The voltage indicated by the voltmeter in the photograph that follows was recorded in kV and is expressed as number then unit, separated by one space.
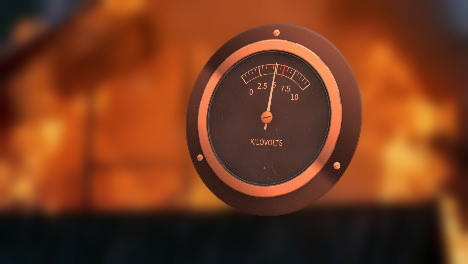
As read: 5 kV
